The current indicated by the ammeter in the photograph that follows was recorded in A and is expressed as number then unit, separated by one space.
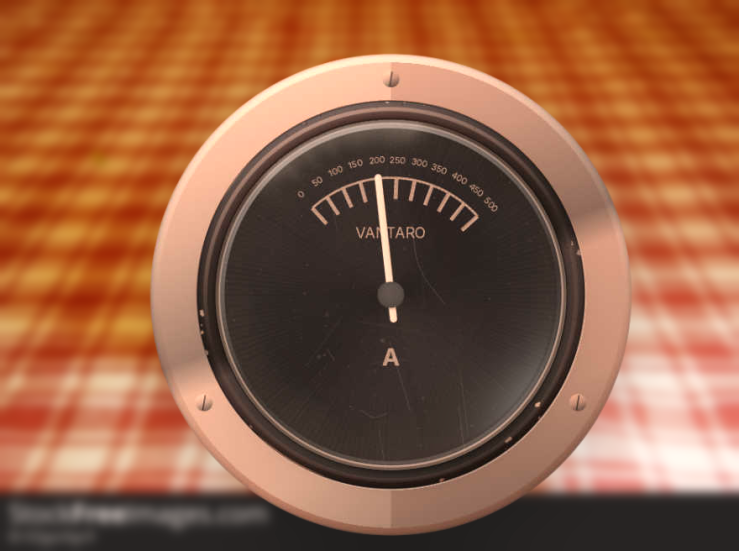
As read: 200 A
